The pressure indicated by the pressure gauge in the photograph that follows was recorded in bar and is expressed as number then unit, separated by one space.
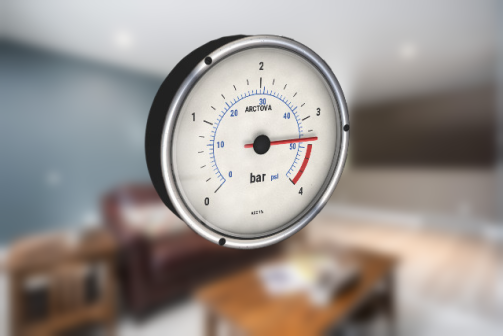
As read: 3.3 bar
